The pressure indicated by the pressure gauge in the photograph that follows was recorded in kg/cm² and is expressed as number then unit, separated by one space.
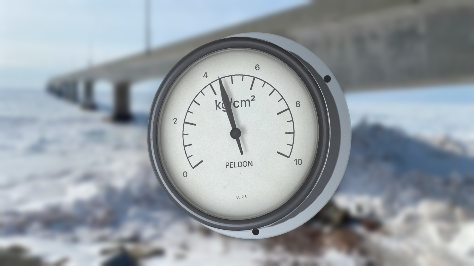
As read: 4.5 kg/cm²
